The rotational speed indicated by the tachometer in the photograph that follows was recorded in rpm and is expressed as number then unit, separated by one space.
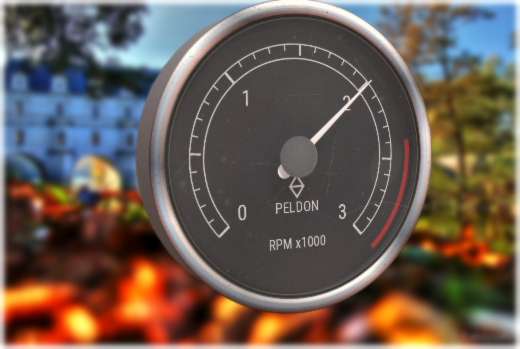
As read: 2000 rpm
